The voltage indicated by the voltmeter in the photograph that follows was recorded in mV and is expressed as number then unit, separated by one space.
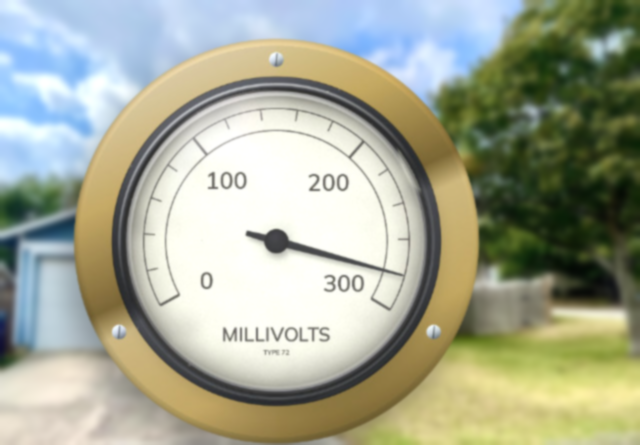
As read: 280 mV
